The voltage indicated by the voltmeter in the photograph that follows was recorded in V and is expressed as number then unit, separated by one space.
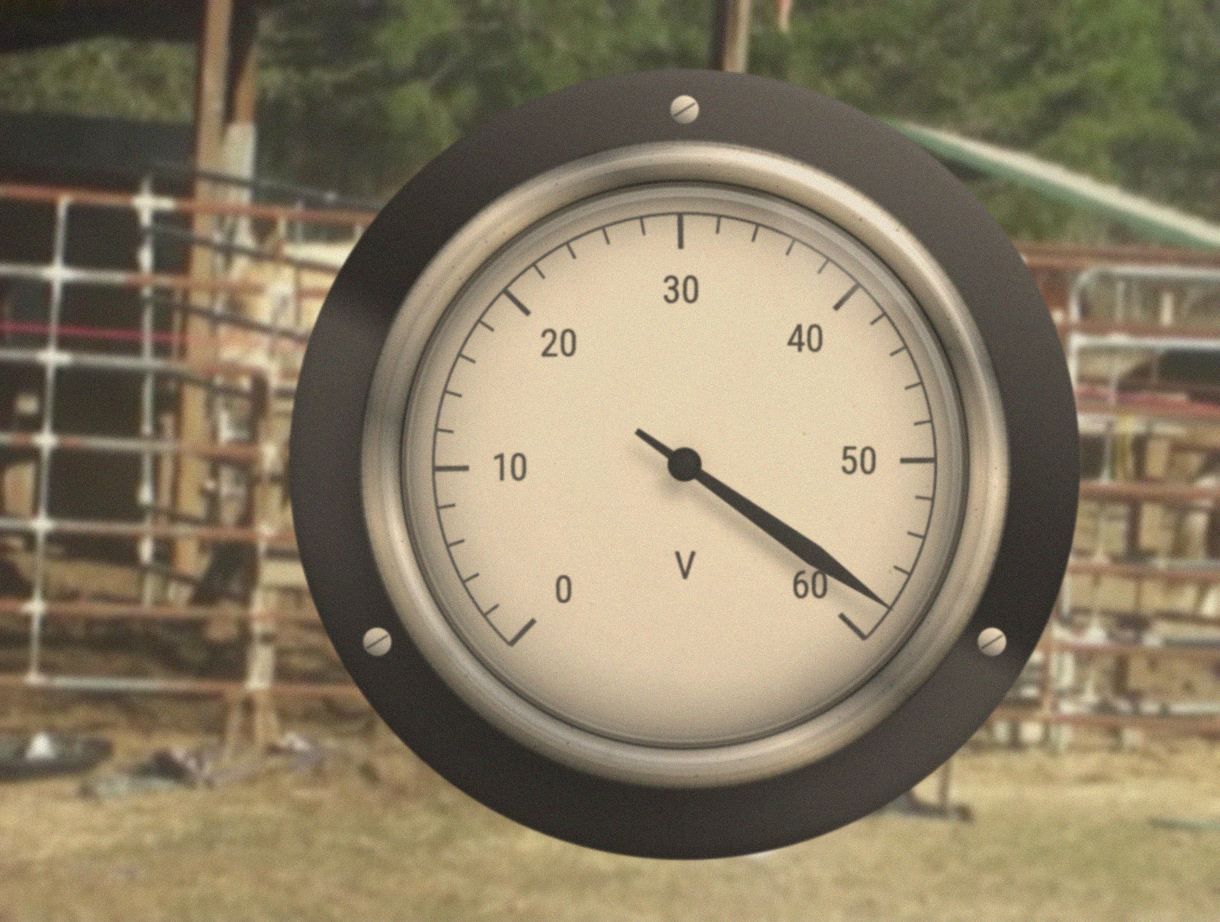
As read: 58 V
